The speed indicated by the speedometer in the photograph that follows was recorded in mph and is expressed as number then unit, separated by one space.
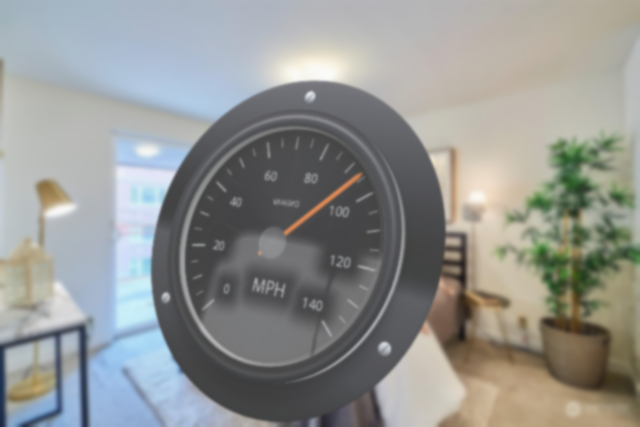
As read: 95 mph
